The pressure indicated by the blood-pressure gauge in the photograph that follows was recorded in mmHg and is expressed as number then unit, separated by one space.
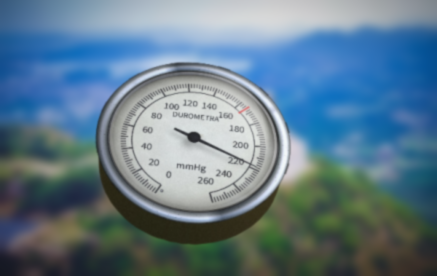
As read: 220 mmHg
